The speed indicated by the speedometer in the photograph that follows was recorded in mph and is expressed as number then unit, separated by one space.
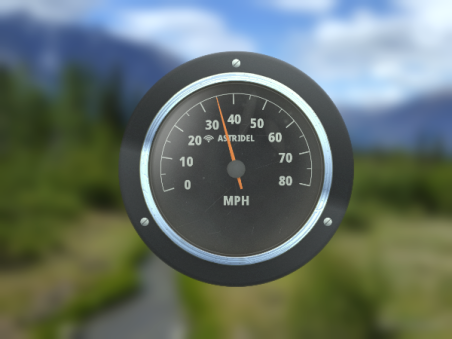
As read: 35 mph
